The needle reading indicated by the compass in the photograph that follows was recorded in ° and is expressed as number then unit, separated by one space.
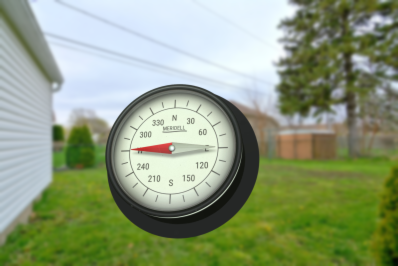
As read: 270 °
